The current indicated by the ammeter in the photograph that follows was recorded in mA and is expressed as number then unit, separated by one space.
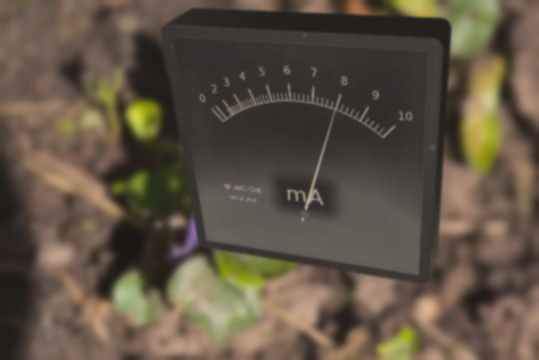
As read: 8 mA
